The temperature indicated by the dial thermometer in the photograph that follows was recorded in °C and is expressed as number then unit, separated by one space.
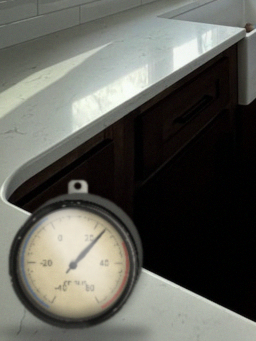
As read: 24 °C
